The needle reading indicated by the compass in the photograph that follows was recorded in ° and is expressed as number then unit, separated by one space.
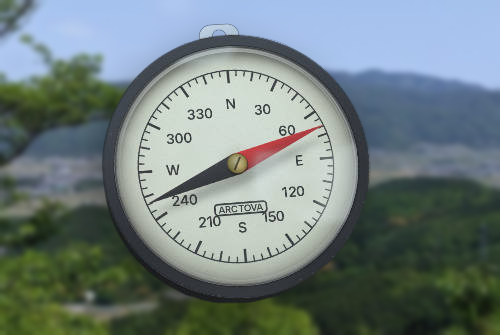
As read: 70 °
